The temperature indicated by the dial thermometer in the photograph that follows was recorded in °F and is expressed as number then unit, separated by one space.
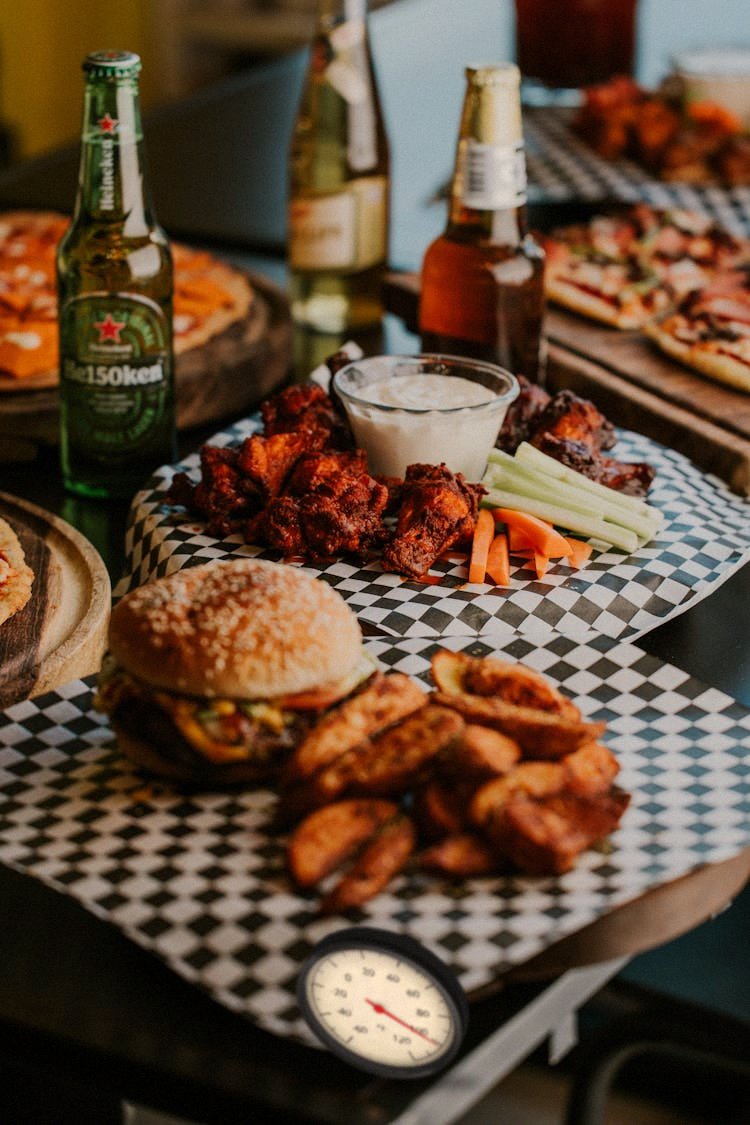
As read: 100 °F
